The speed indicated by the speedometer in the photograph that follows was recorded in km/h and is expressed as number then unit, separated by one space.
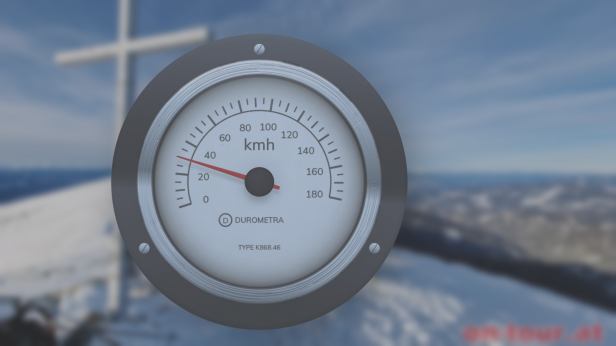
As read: 30 km/h
